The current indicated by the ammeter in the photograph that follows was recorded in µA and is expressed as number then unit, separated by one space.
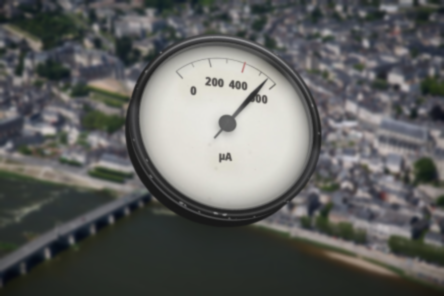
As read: 550 µA
